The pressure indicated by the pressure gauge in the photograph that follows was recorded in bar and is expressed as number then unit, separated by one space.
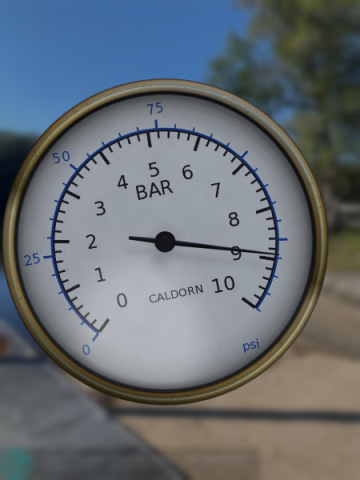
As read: 8.9 bar
